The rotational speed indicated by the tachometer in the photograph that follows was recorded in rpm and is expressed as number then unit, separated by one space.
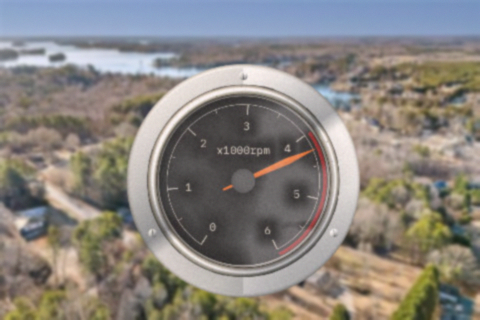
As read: 4250 rpm
